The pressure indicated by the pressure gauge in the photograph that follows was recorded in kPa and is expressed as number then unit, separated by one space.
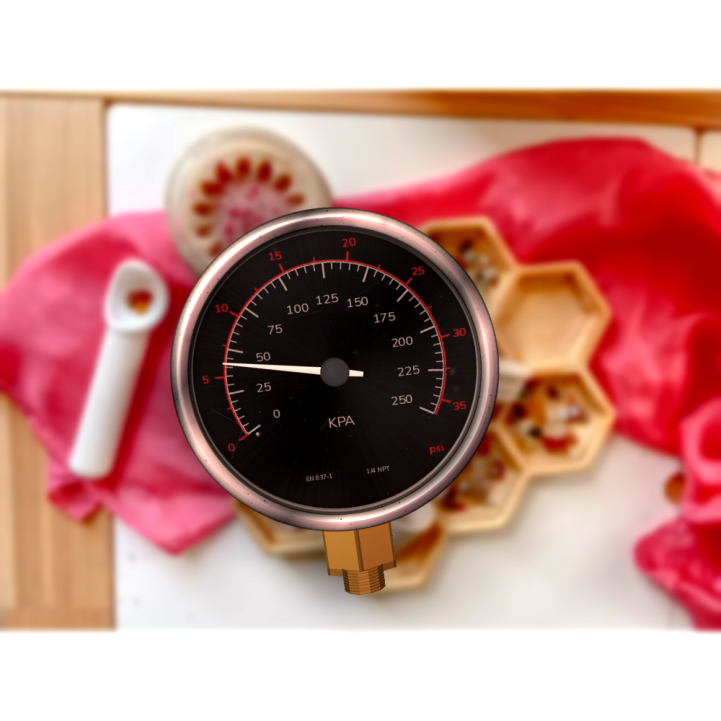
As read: 42.5 kPa
